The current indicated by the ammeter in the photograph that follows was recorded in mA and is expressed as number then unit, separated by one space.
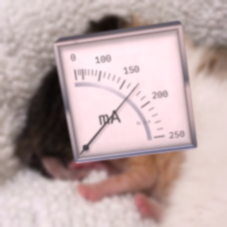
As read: 170 mA
